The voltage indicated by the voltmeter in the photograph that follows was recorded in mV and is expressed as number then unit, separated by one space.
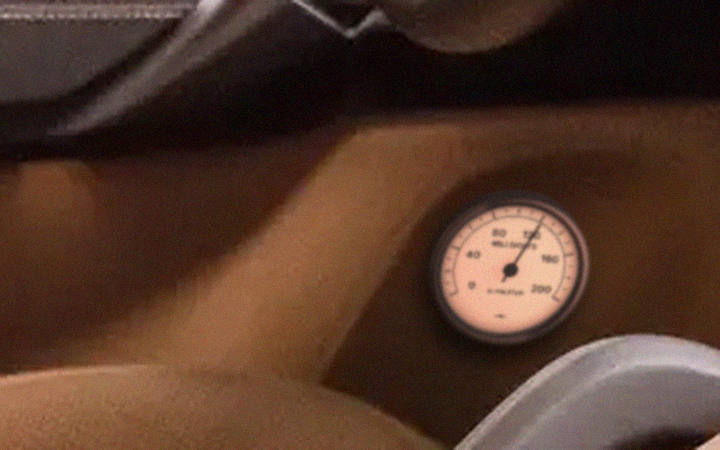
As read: 120 mV
